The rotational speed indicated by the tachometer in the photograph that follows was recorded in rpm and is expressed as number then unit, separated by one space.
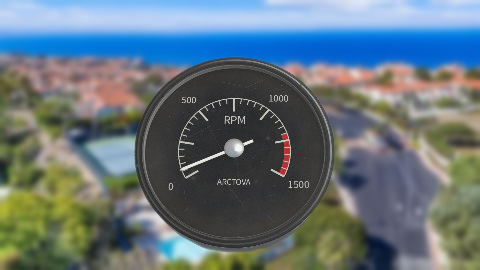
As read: 50 rpm
